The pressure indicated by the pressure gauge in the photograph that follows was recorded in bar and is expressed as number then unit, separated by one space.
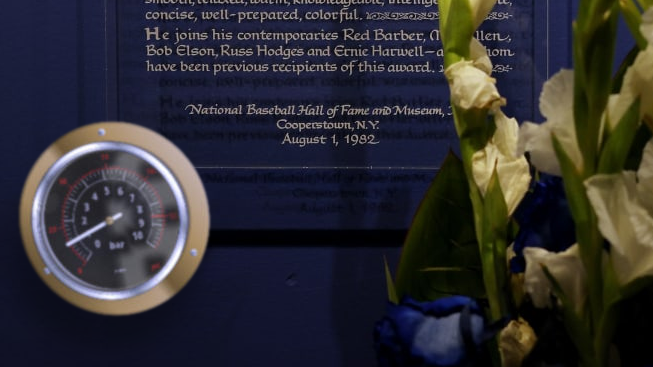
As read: 1 bar
